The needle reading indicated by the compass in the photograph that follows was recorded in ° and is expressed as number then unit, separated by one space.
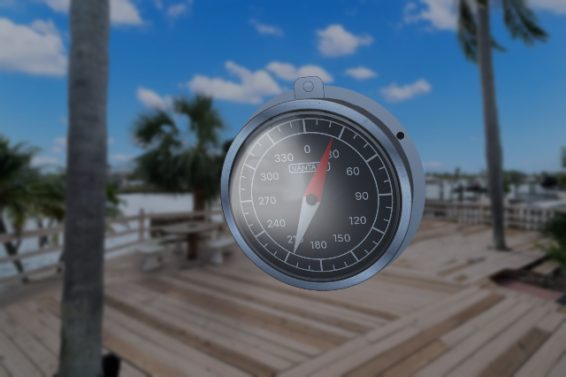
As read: 25 °
